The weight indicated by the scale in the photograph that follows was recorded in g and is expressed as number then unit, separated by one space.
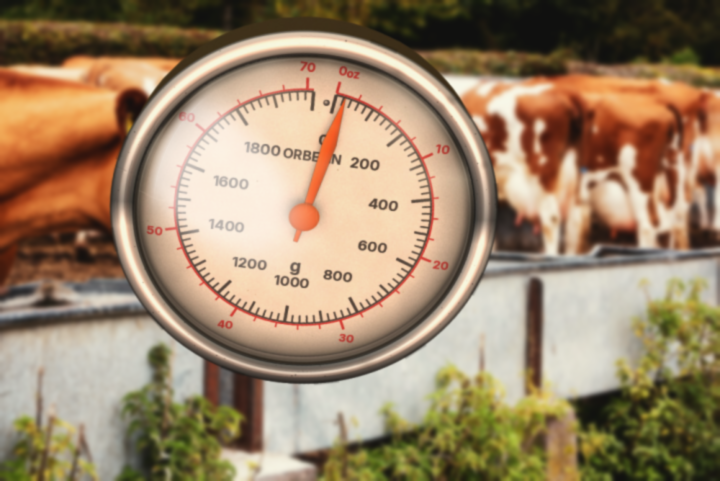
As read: 20 g
